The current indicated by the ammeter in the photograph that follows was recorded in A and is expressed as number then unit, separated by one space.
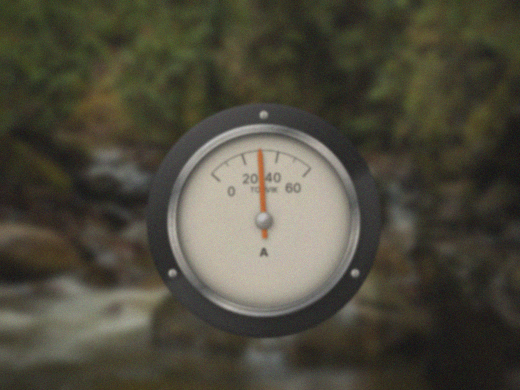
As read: 30 A
